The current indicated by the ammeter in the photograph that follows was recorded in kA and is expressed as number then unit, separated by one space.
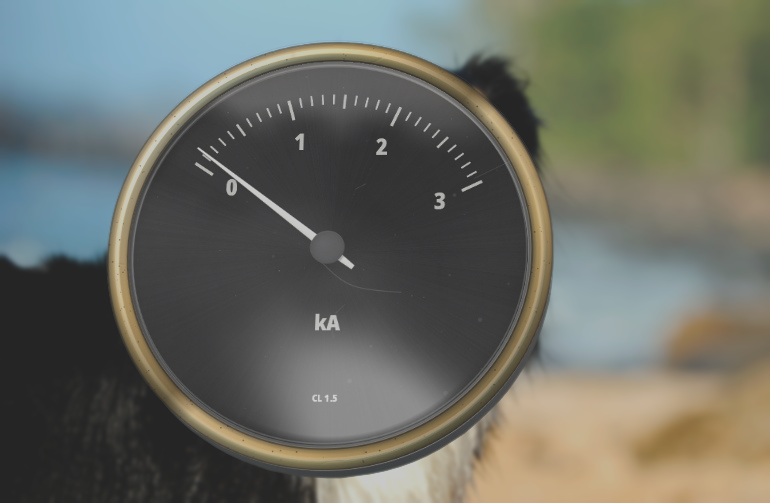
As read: 0.1 kA
